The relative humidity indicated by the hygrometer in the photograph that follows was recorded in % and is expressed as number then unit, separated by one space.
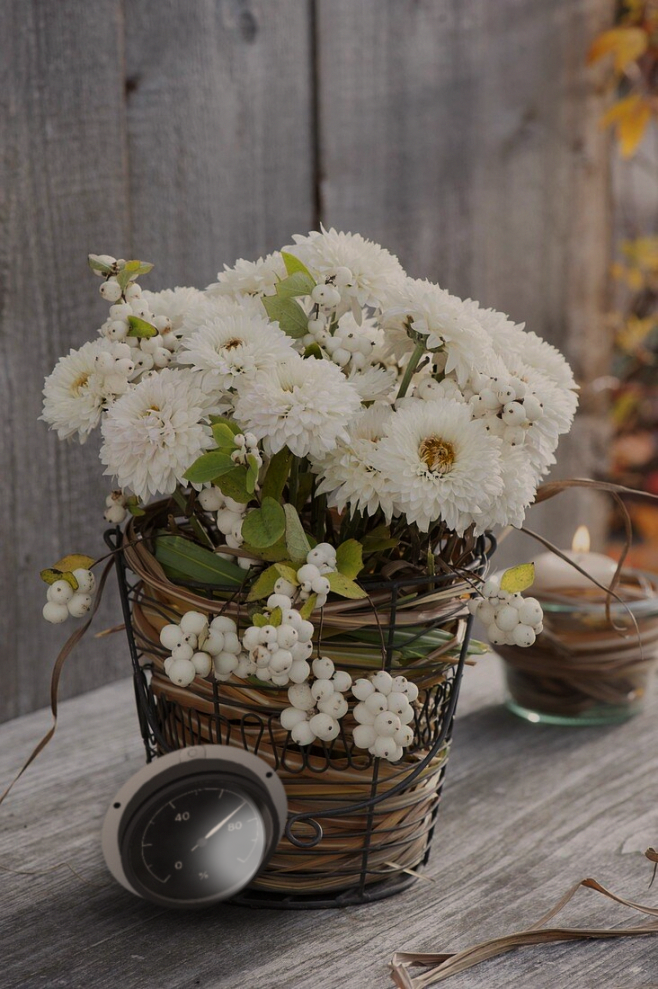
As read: 70 %
